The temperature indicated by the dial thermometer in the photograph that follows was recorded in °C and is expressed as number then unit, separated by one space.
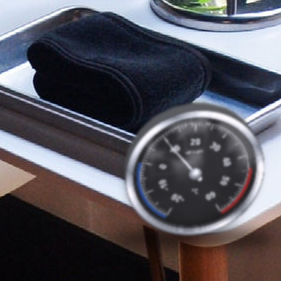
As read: 10 °C
